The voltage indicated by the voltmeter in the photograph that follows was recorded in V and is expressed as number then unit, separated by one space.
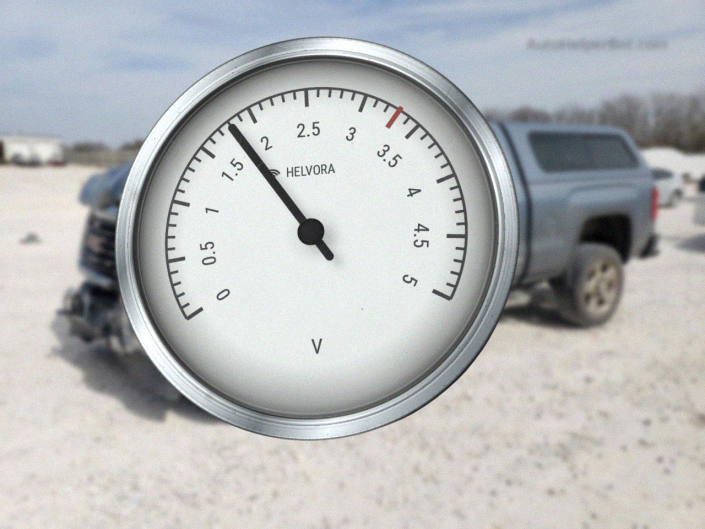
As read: 1.8 V
